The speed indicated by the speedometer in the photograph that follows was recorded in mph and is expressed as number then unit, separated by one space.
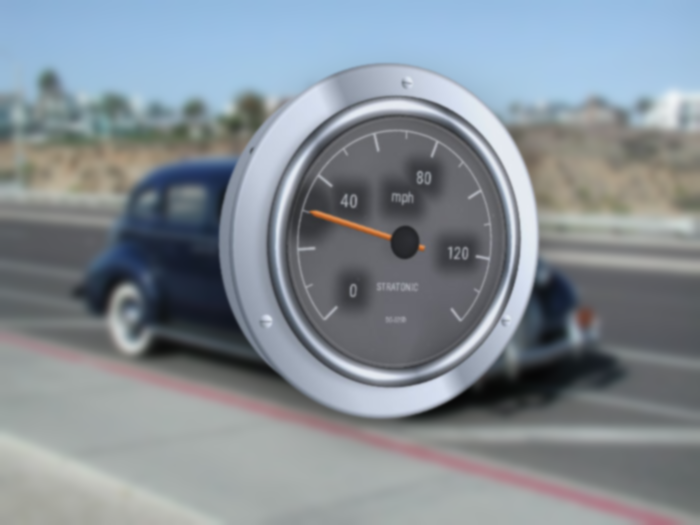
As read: 30 mph
